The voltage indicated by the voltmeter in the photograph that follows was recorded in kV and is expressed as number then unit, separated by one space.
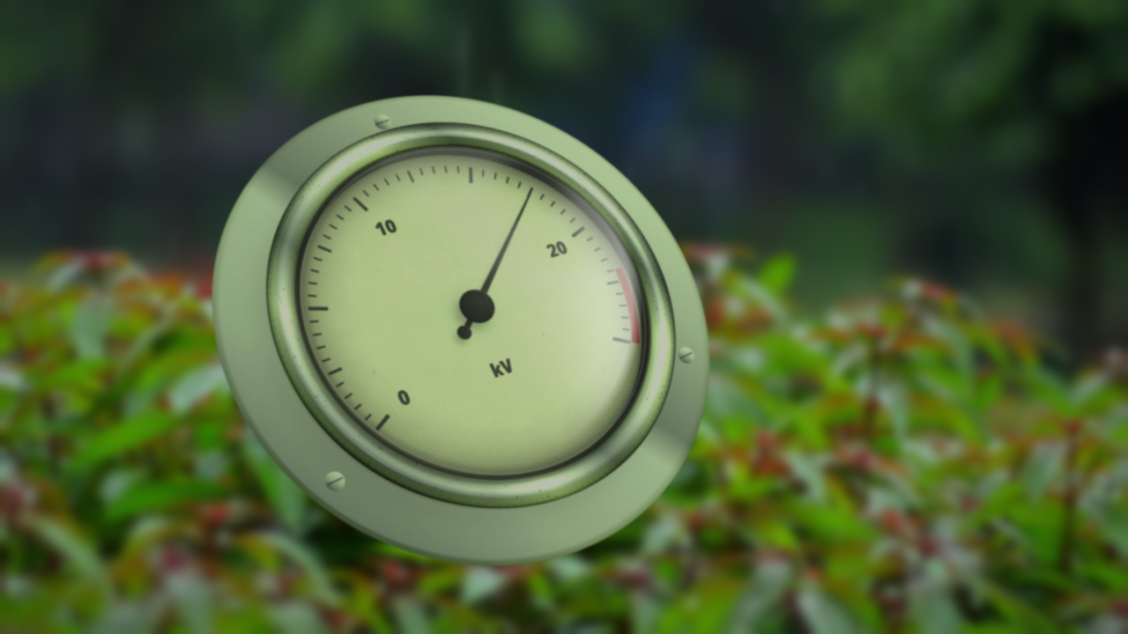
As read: 17.5 kV
